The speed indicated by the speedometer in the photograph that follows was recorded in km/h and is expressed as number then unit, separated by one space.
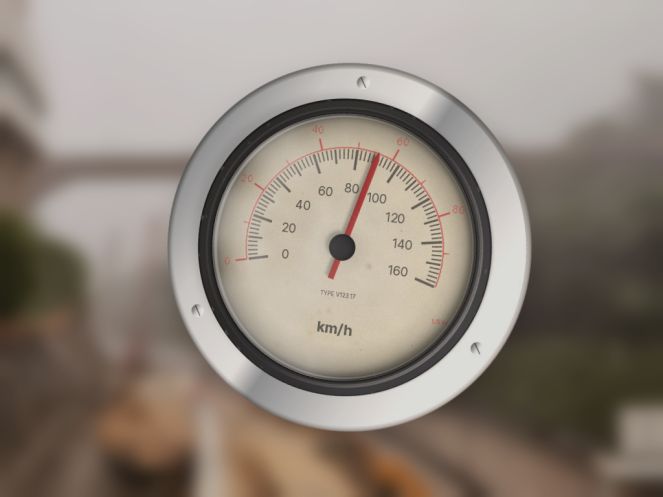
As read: 90 km/h
